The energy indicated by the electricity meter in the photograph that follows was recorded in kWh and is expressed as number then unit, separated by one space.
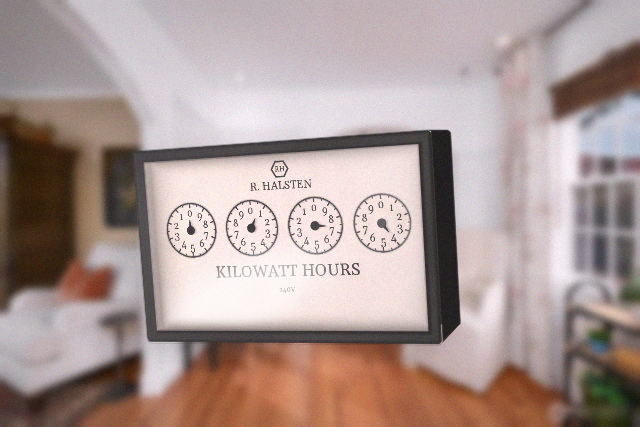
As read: 74 kWh
